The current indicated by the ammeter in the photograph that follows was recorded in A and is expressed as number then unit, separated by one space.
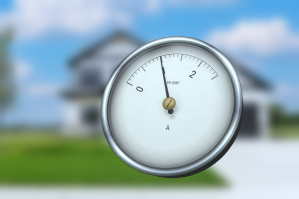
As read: 1 A
